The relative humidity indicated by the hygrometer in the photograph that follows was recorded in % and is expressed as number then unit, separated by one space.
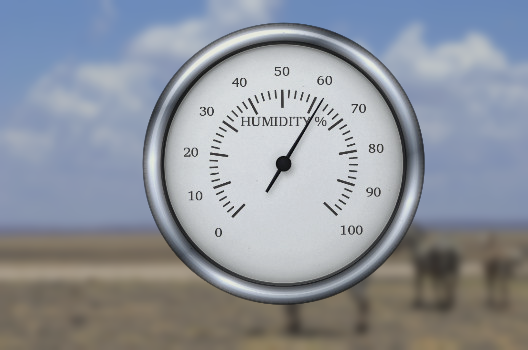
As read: 62 %
